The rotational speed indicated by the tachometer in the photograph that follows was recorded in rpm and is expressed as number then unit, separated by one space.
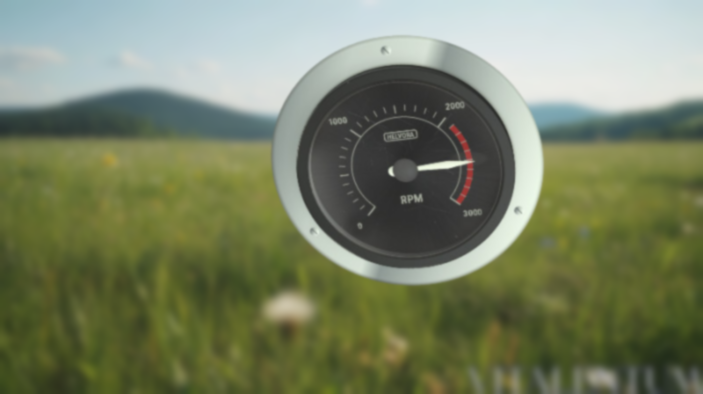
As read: 2500 rpm
